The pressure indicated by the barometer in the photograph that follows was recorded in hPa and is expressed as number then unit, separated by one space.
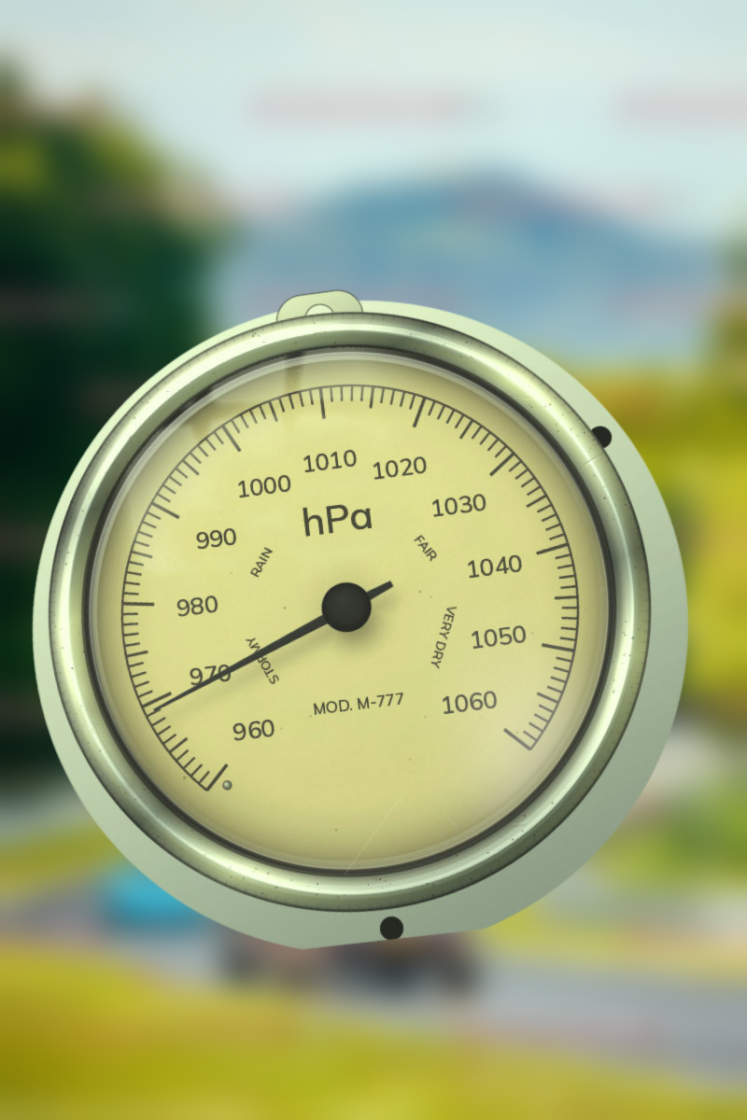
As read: 969 hPa
